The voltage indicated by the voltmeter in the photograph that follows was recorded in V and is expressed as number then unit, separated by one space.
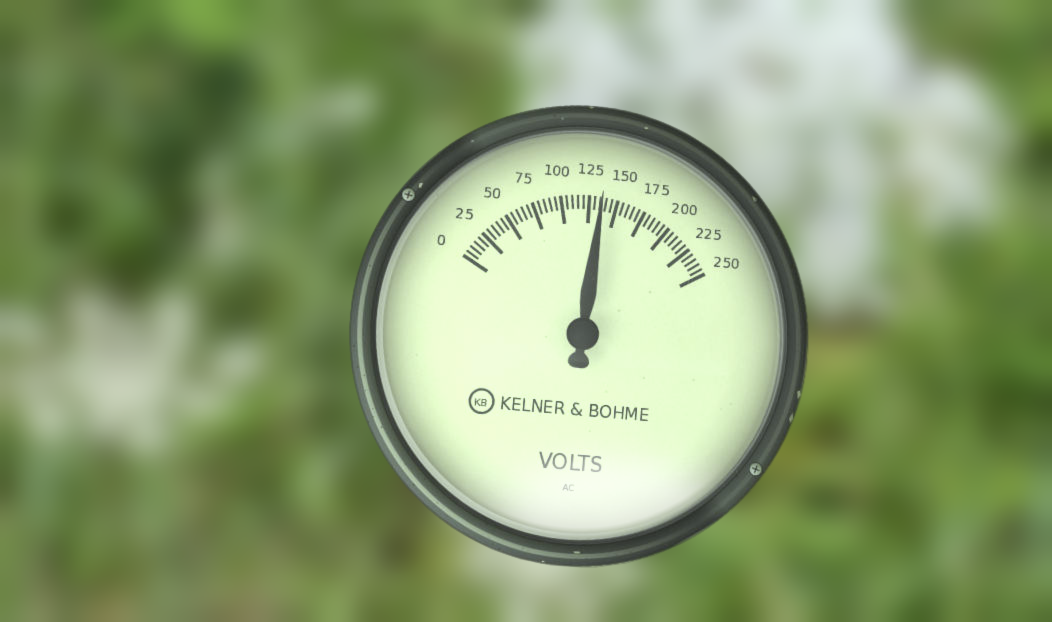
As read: 135 V
